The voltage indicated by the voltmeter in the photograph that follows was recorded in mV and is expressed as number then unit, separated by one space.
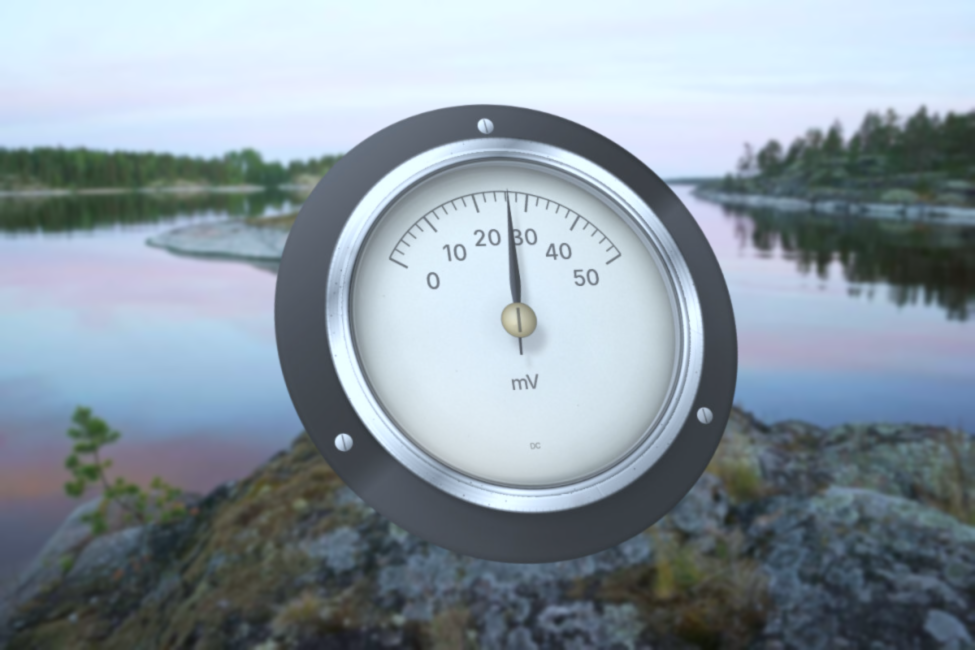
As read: 26 mV
